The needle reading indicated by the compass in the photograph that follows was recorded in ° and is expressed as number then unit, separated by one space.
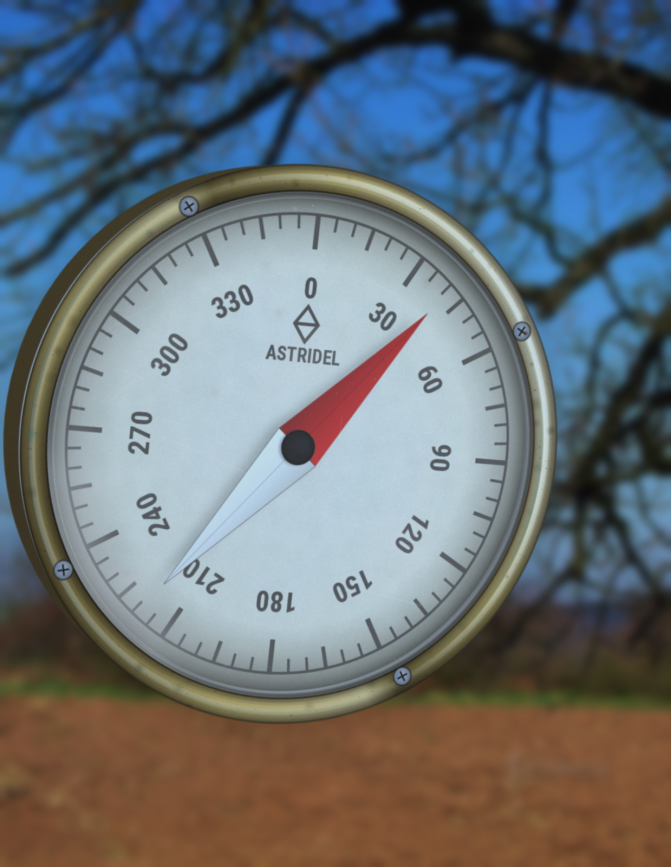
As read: 40 °
